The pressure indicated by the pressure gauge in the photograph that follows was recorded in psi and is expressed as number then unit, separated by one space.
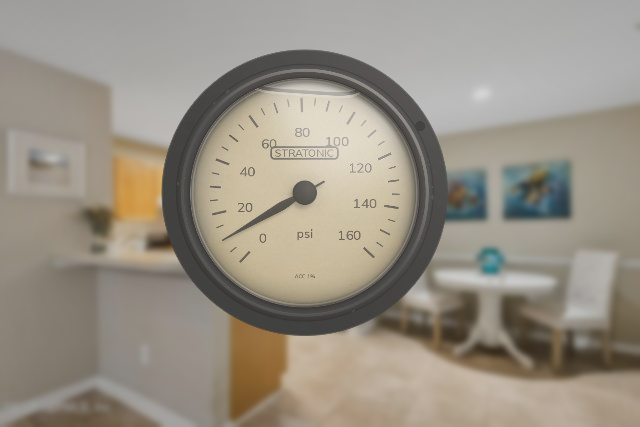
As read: 10 psi
